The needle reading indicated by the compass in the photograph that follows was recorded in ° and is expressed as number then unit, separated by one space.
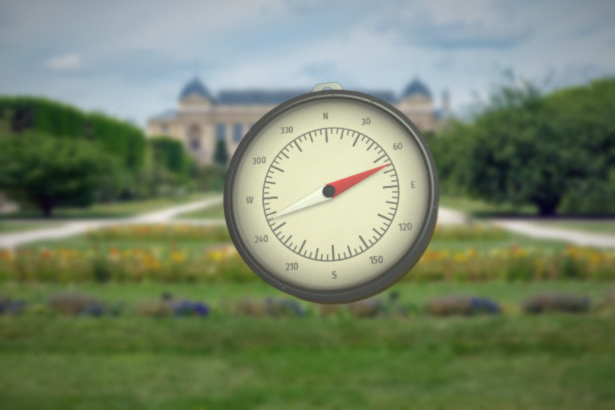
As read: 70 °
